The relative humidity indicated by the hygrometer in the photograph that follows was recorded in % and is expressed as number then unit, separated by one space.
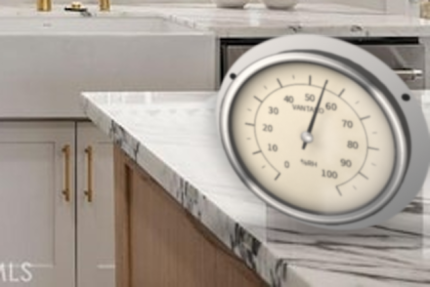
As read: 55 %
